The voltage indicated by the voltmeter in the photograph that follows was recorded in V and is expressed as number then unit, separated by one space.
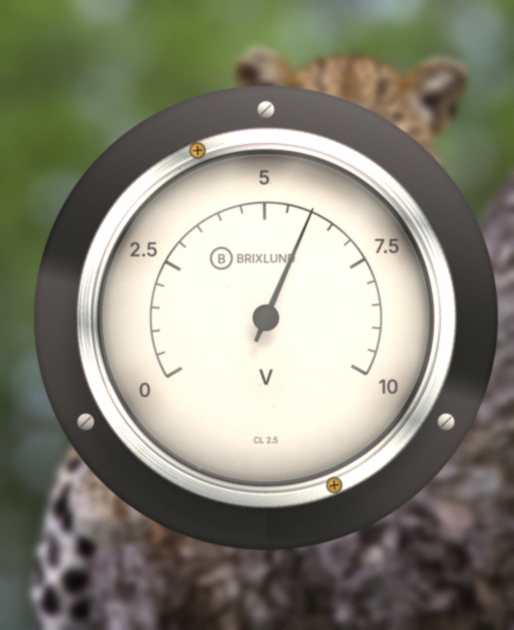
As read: 6 V
